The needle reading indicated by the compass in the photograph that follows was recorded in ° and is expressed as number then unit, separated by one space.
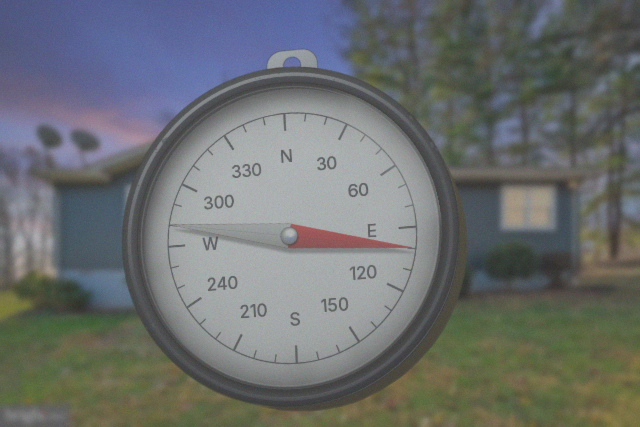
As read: 100 °
